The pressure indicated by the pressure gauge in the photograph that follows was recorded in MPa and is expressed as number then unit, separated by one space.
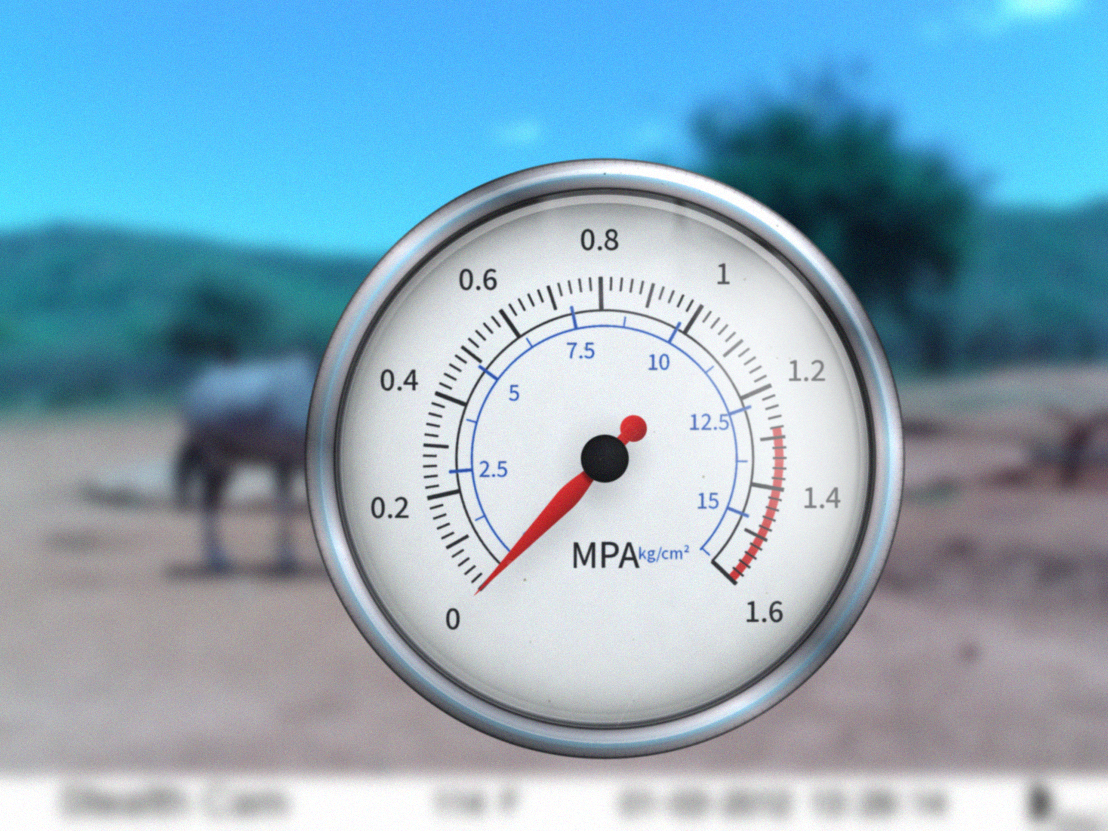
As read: 0 MPa
